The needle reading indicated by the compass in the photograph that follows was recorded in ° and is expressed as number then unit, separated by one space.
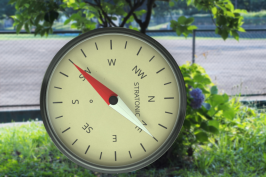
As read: 225 °
